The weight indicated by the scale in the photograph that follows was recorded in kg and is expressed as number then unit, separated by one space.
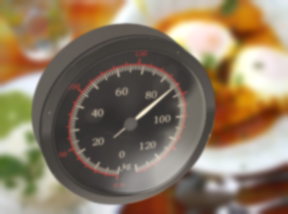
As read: 85 kg
